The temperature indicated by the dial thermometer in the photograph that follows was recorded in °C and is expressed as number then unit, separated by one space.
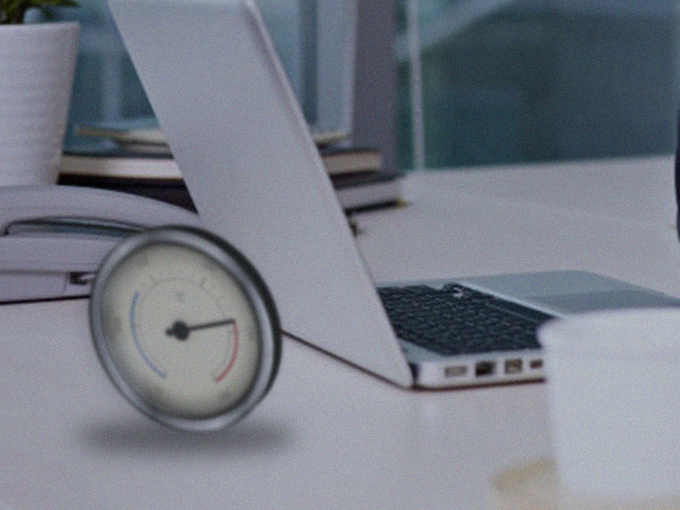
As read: 240 °C
